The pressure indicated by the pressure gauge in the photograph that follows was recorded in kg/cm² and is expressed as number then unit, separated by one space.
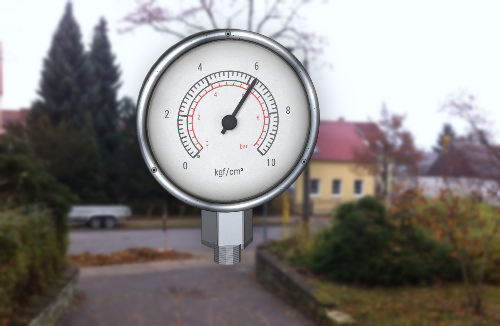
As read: 6.2 kg/cm²
